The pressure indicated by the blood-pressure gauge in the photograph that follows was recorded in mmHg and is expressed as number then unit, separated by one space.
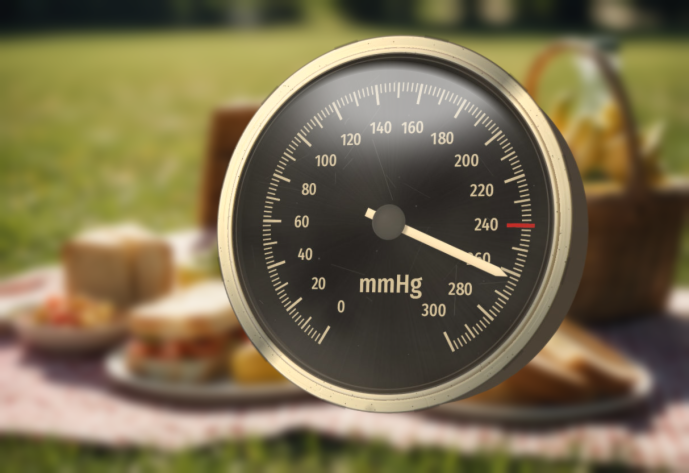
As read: 262 mmHg
